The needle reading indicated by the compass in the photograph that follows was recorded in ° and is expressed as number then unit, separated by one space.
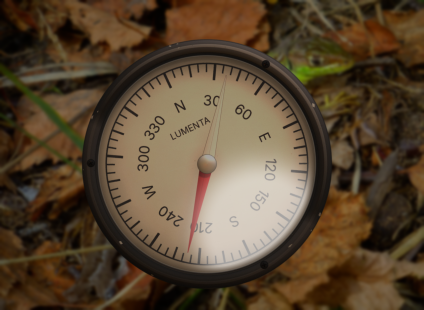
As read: 217.5 °
